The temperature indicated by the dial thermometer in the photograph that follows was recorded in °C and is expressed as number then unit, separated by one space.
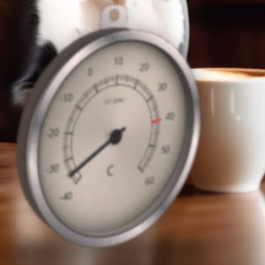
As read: -35 °C
